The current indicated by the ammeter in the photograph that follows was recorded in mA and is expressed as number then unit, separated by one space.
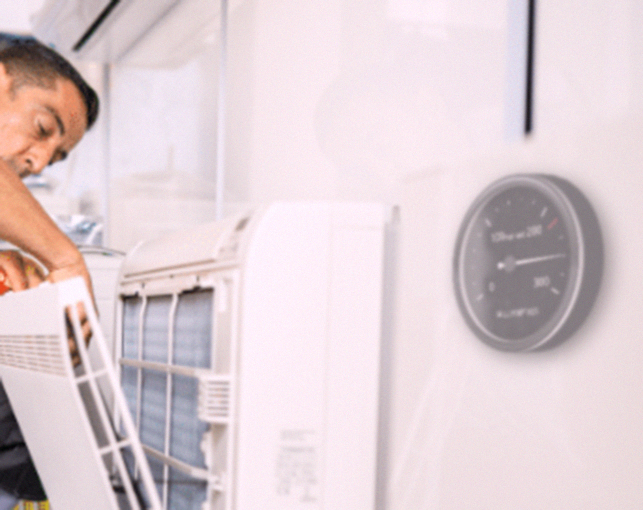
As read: 260 mA
